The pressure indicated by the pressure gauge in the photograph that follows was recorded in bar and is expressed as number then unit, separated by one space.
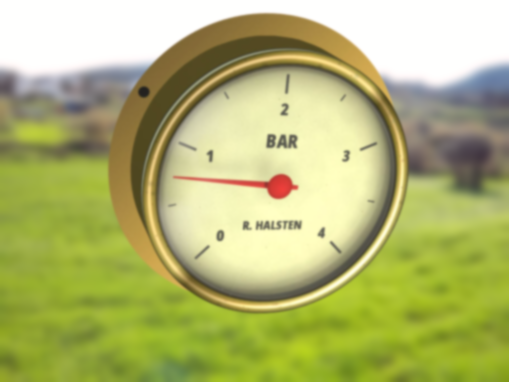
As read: 0.75 bar
